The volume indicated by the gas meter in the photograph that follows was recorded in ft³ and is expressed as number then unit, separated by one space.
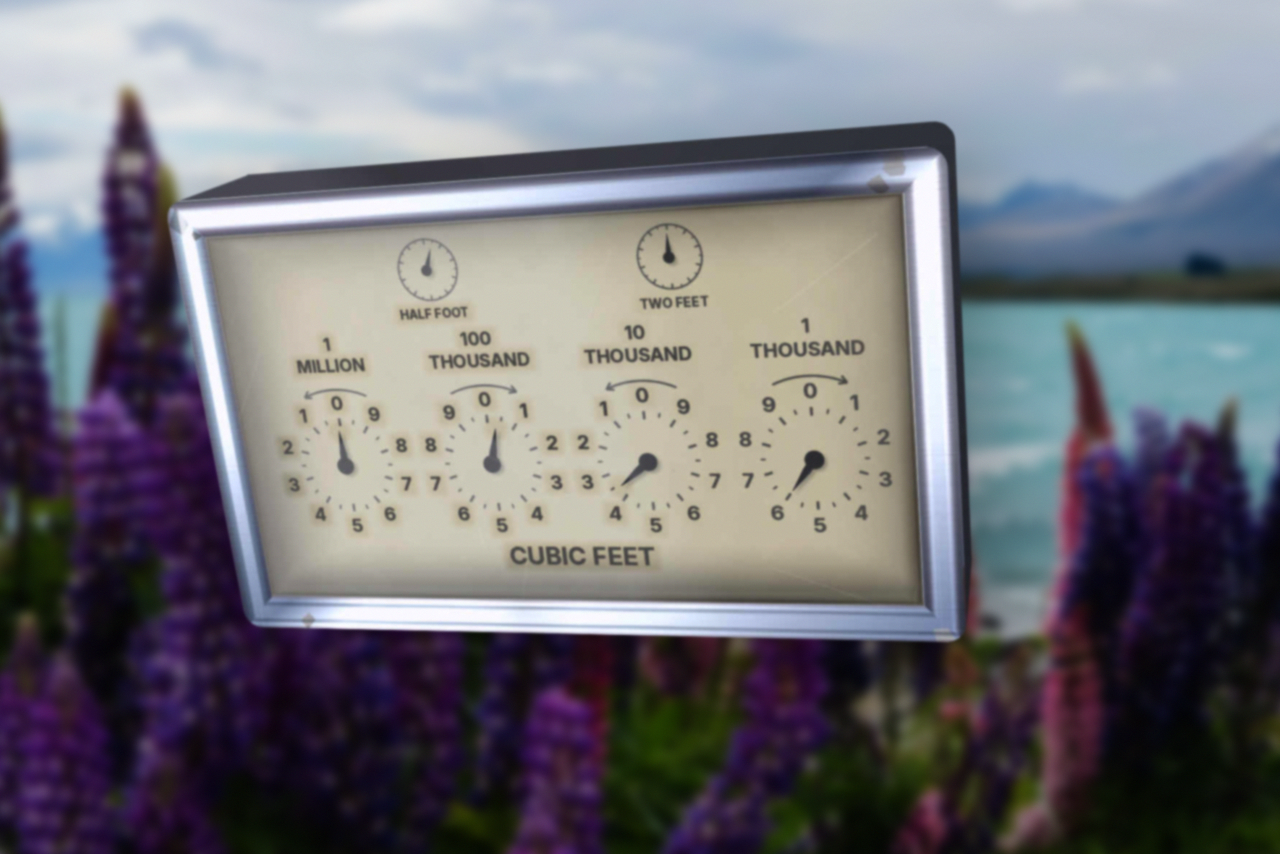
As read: 3600 ft³
